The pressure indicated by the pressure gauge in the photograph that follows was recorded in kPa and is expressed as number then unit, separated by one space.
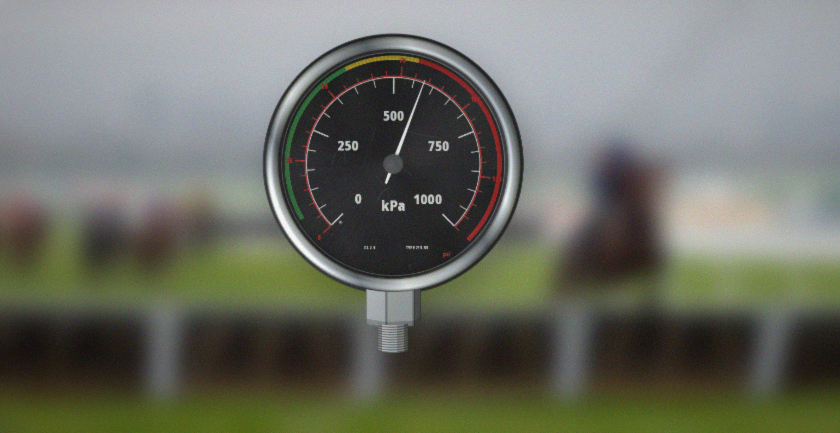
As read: 575 kPa
